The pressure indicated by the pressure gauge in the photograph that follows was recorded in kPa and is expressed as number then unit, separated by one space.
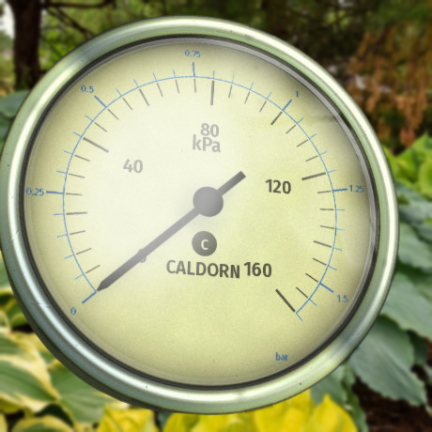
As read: 0 kPa
